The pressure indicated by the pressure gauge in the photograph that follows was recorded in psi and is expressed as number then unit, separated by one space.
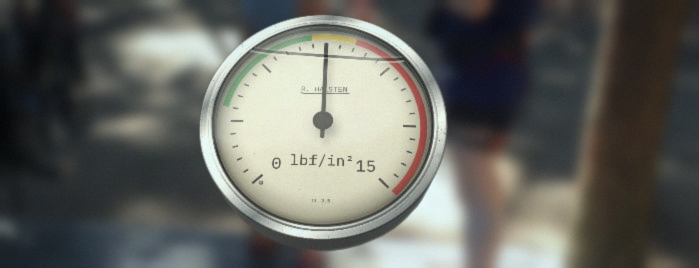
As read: 7.5 psi
